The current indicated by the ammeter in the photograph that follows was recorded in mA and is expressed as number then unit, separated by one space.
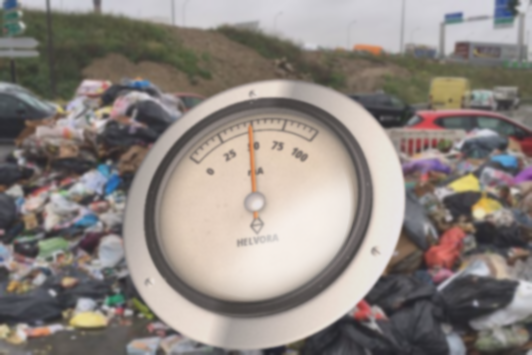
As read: 50 mA
